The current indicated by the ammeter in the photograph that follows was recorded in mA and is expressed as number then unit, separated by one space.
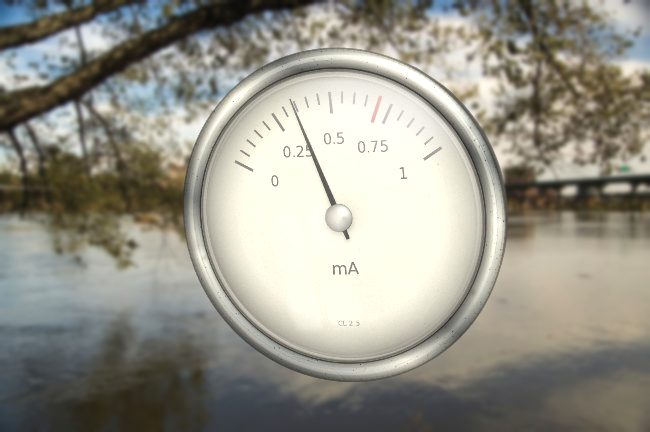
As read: 0.35 mA
